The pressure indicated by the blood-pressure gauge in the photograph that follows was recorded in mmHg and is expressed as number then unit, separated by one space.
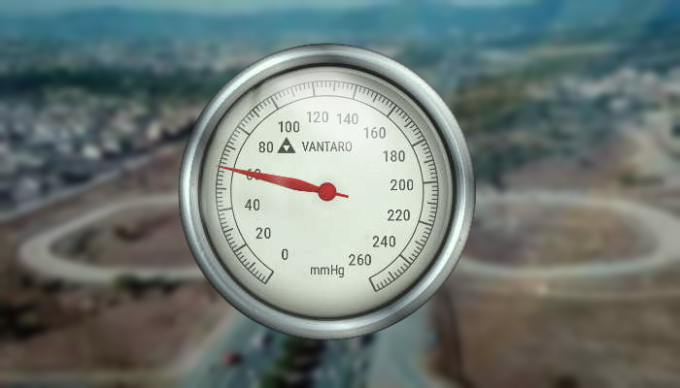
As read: 60 mmHg
